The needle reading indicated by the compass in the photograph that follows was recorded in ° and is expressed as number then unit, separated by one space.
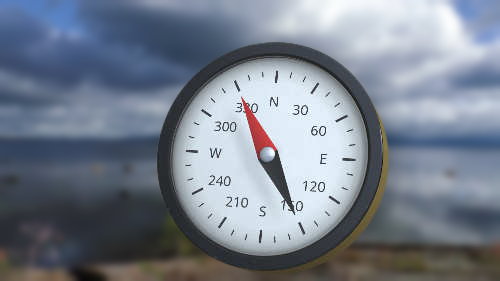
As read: 330 °
